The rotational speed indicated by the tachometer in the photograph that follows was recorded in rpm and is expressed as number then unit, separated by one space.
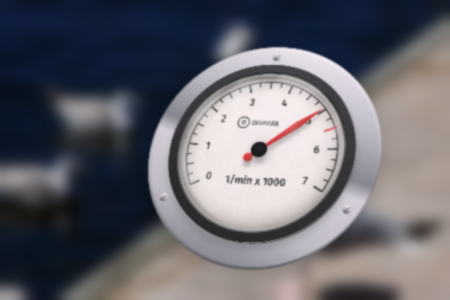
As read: 5000 rpm
